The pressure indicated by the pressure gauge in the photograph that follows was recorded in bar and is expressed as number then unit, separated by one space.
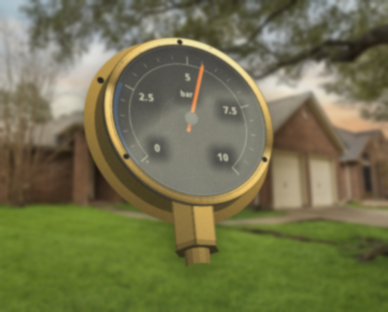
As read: 5.5 bar
